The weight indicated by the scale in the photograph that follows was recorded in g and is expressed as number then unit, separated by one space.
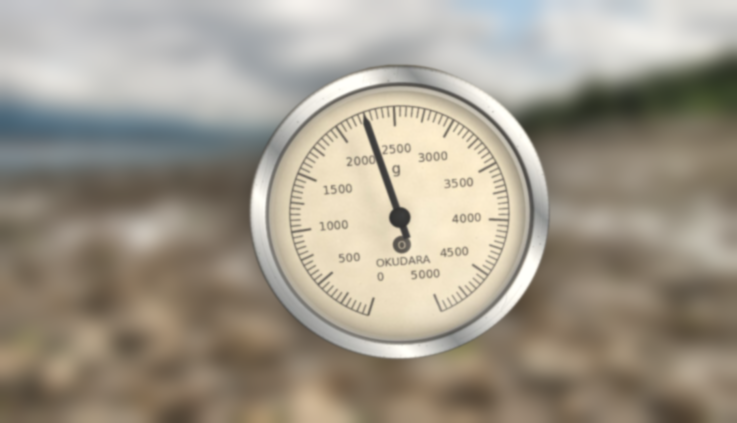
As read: 2250 g
